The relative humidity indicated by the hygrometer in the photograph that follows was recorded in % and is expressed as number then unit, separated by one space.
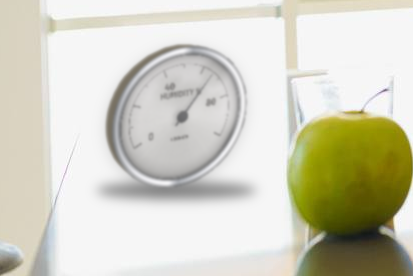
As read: 65 %
